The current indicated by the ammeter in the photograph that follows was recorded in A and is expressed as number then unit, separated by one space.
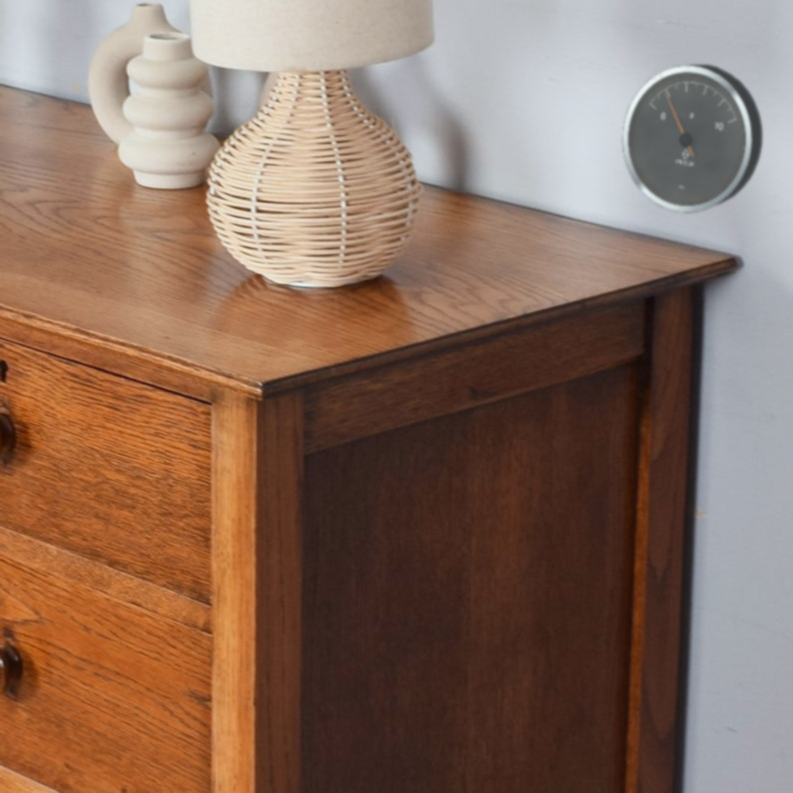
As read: 2 A
